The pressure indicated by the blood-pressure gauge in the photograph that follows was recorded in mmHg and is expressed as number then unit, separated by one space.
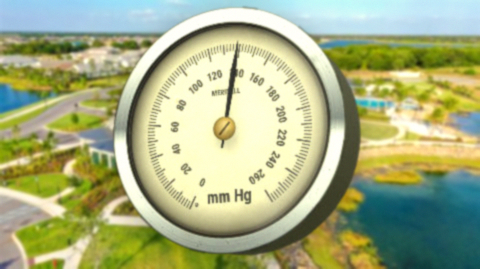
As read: 140 mmHg
